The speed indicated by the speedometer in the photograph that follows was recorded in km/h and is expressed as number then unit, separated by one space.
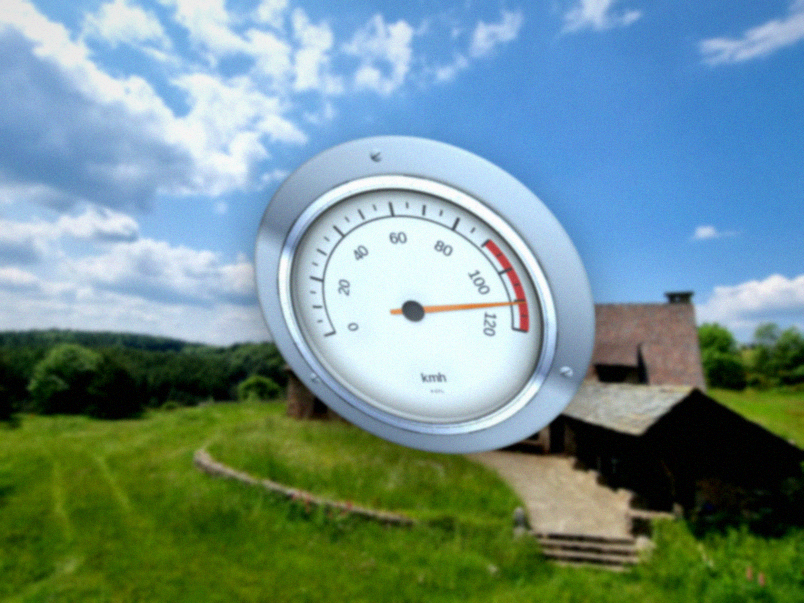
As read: 110 km/h
